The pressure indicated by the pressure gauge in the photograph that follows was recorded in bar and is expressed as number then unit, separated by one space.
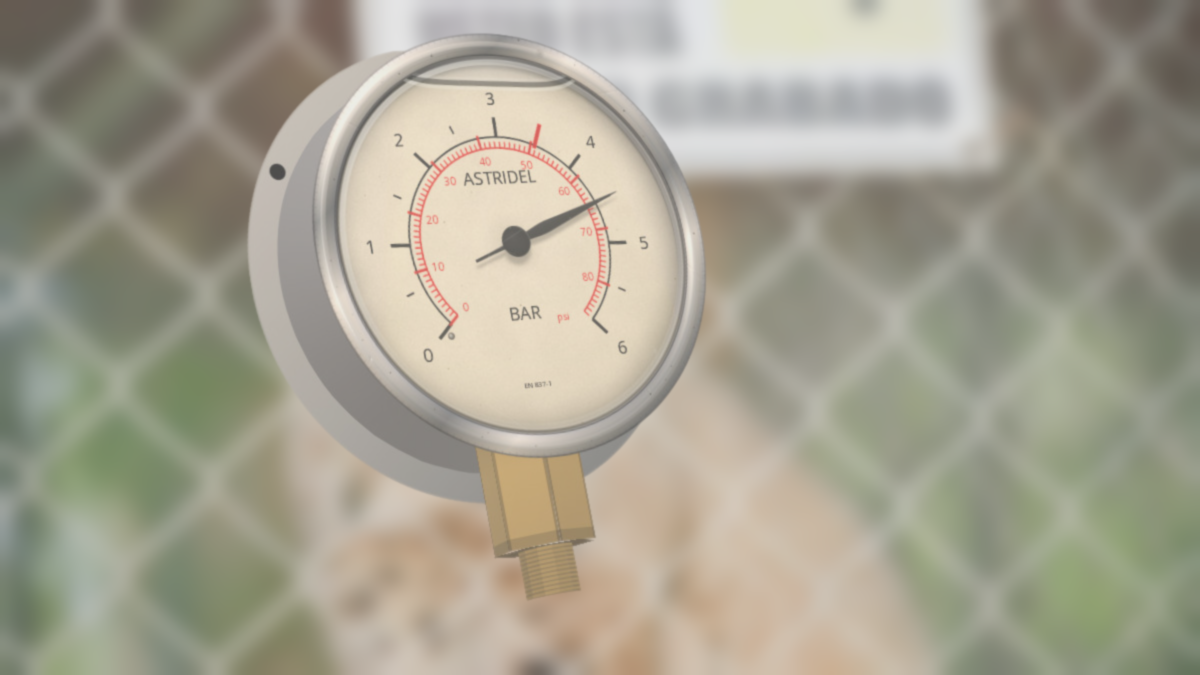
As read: 4.5 bar
